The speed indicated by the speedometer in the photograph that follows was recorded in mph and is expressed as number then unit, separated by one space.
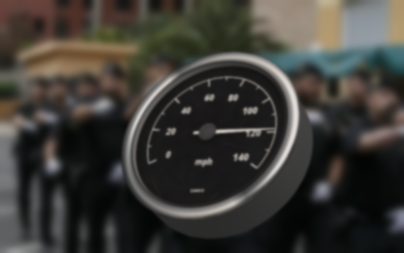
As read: 120 mph
